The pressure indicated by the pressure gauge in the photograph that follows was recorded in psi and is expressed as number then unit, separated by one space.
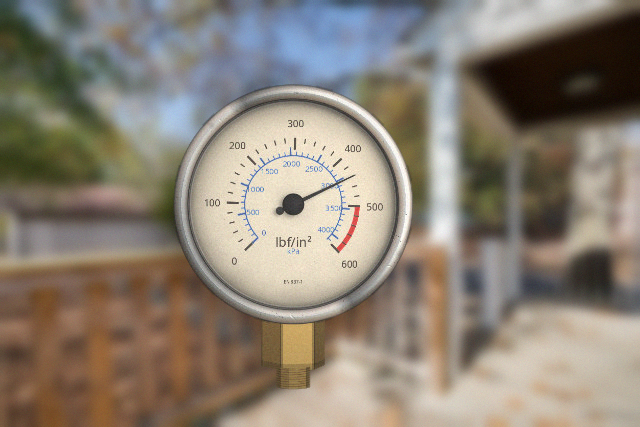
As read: 440 psi
